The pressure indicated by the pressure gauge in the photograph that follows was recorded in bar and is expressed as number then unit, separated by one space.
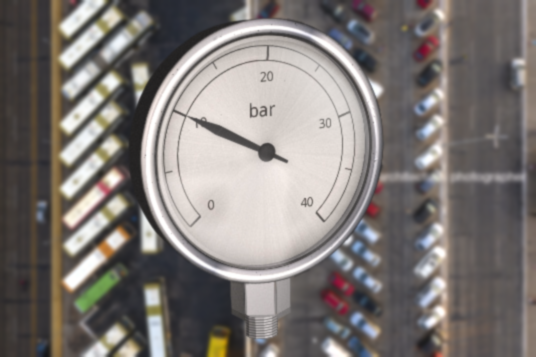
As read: 10 bar
